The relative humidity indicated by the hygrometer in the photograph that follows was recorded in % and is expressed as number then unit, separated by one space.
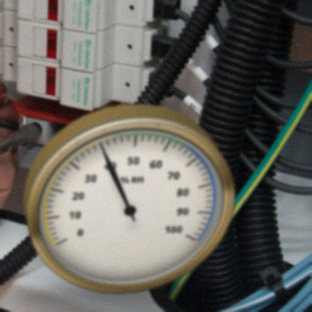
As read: 40 %
